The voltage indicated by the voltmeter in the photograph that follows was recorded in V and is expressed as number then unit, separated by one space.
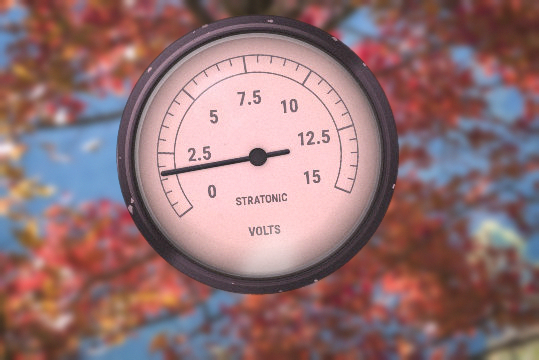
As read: 1.75 V
